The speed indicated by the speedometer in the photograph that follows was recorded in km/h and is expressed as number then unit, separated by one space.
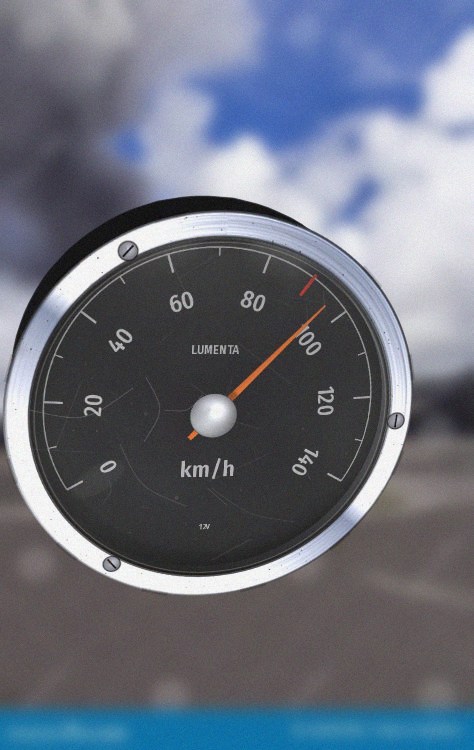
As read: 95 km/h
